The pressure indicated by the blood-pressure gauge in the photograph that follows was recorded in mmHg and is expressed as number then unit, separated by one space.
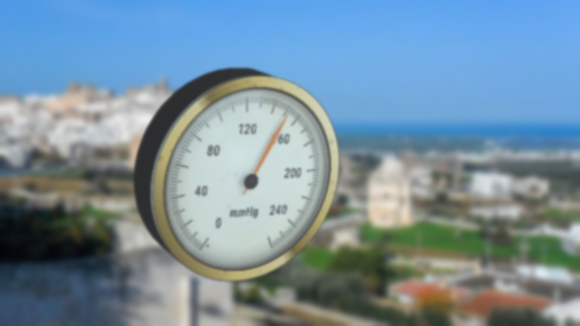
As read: 150 mmHg
